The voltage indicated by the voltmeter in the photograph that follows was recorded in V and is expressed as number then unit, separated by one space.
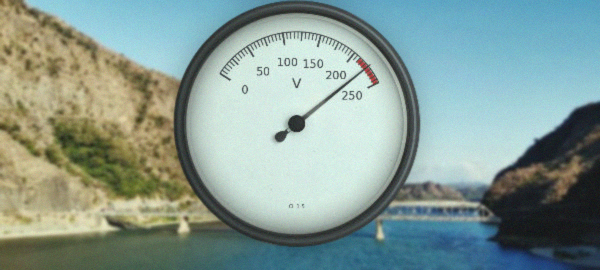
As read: 225 V
